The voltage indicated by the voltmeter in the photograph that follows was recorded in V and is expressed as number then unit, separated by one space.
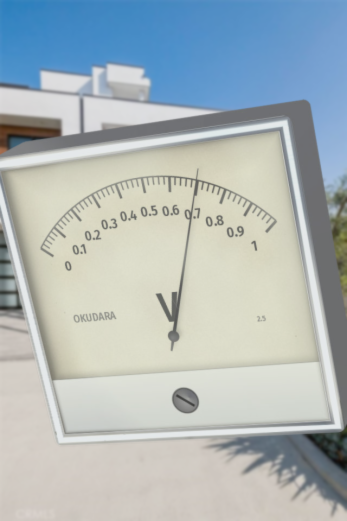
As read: 0.7 V
